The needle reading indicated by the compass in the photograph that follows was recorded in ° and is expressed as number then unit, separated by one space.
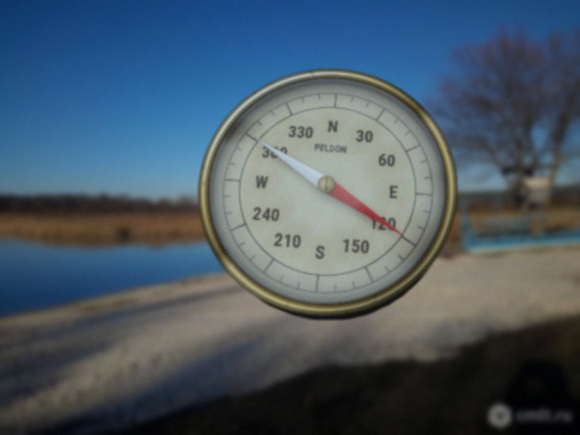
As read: 120 °
